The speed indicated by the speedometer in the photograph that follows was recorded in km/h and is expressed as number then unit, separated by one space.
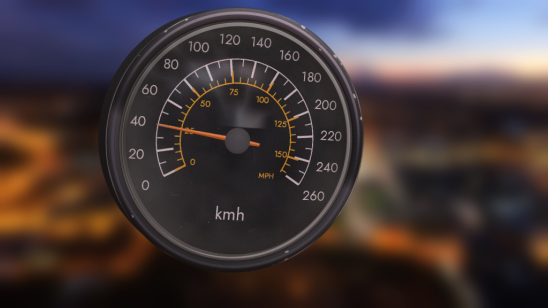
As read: 40 km/h
